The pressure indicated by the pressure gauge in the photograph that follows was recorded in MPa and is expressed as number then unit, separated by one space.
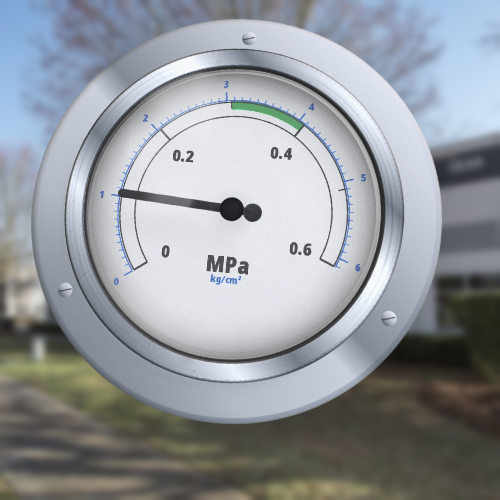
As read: 0.1 MPa
